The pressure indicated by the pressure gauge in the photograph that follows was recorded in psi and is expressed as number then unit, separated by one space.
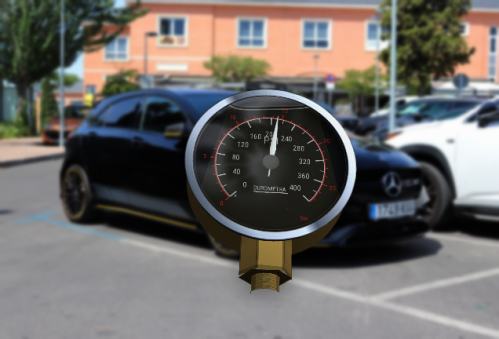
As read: 210 psi
